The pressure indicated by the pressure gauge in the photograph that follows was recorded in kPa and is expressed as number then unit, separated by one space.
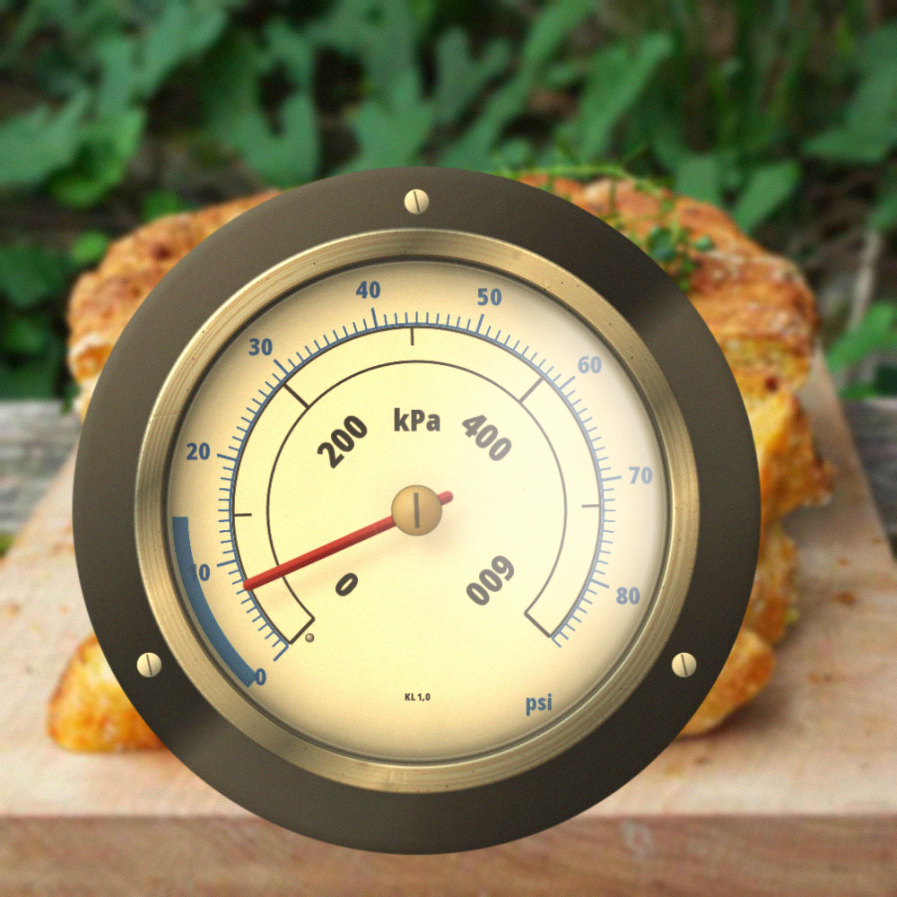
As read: 50 kPa
